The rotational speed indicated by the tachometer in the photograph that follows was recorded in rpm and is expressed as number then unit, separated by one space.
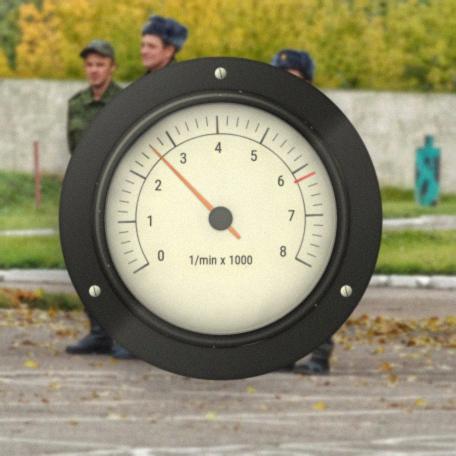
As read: 2600 rpm
